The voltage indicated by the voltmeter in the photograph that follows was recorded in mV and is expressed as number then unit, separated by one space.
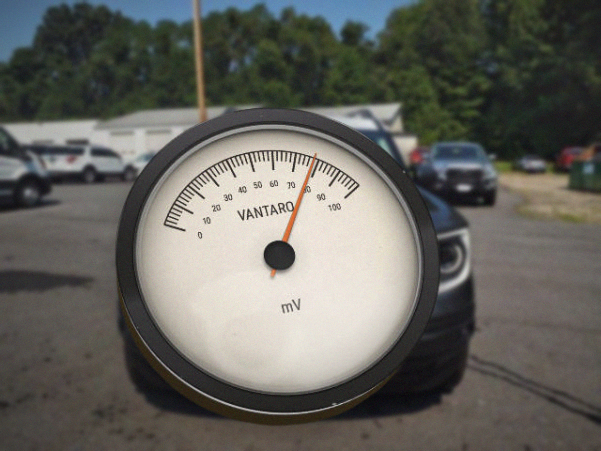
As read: 78 mV
